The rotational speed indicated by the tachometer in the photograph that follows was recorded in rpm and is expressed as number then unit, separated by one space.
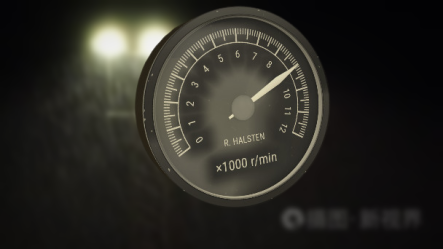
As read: 9000 rpm
